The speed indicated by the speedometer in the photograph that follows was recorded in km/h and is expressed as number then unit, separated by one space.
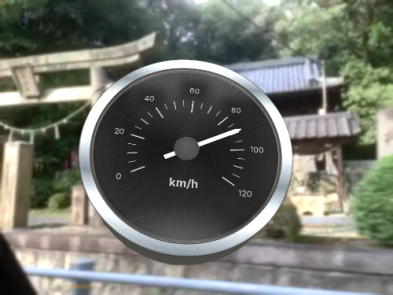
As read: 90 km/h
